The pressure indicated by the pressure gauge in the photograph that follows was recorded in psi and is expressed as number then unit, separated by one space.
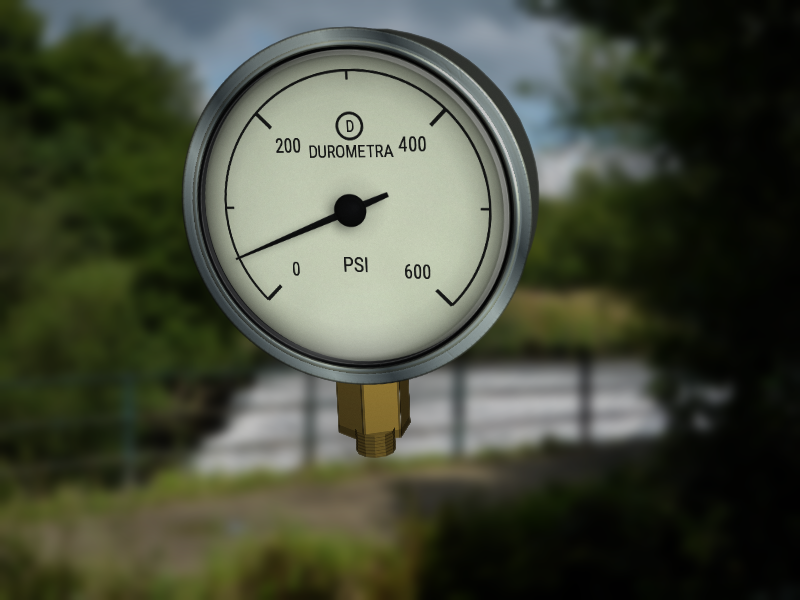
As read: 50 psi
